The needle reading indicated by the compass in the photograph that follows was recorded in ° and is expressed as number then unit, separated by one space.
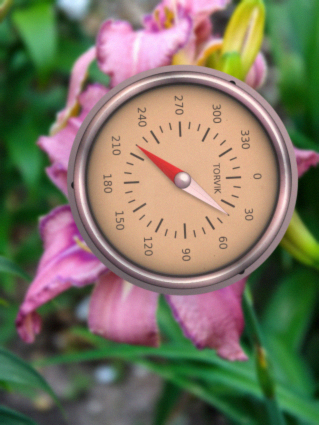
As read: 220 °
